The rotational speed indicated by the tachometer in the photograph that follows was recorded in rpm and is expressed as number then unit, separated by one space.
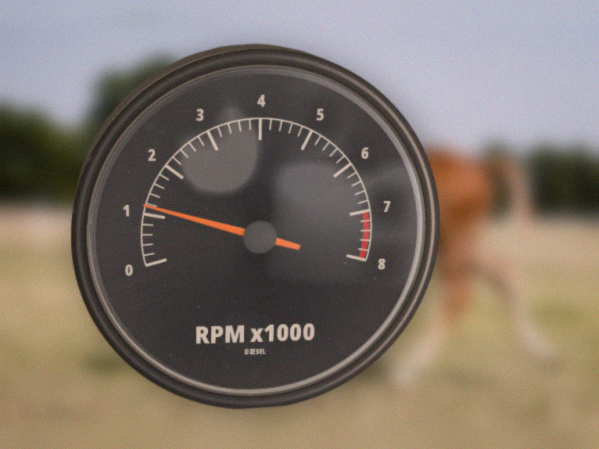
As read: 1200 rpm
